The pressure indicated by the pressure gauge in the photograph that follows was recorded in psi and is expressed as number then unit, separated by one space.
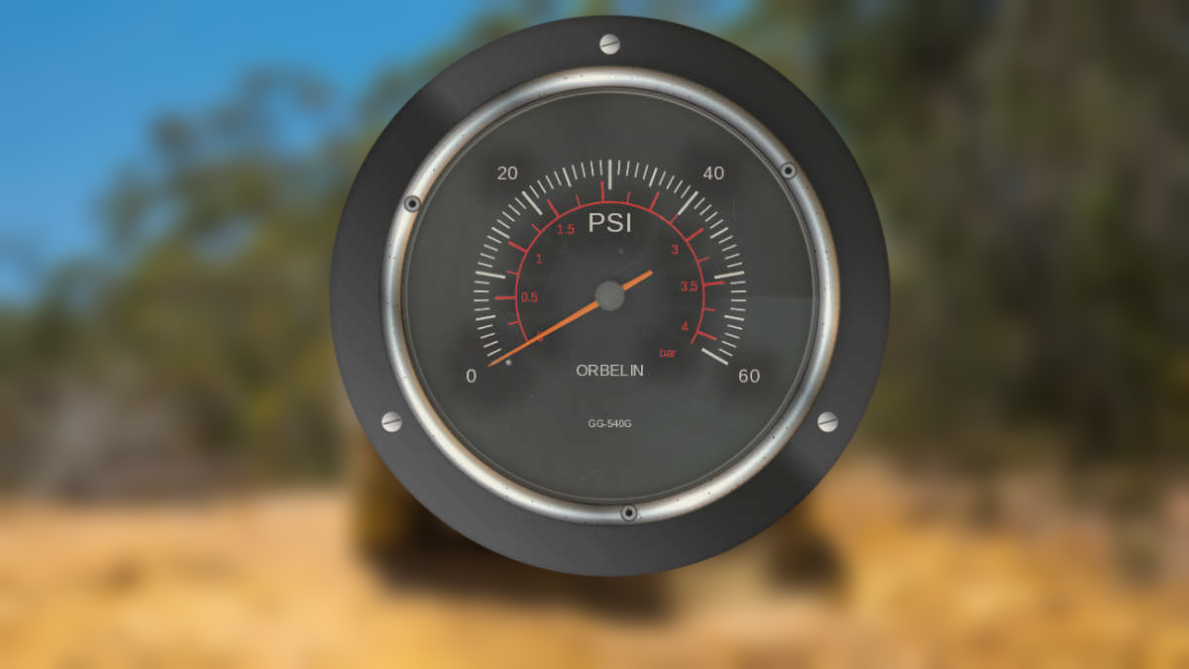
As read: 0 psi
